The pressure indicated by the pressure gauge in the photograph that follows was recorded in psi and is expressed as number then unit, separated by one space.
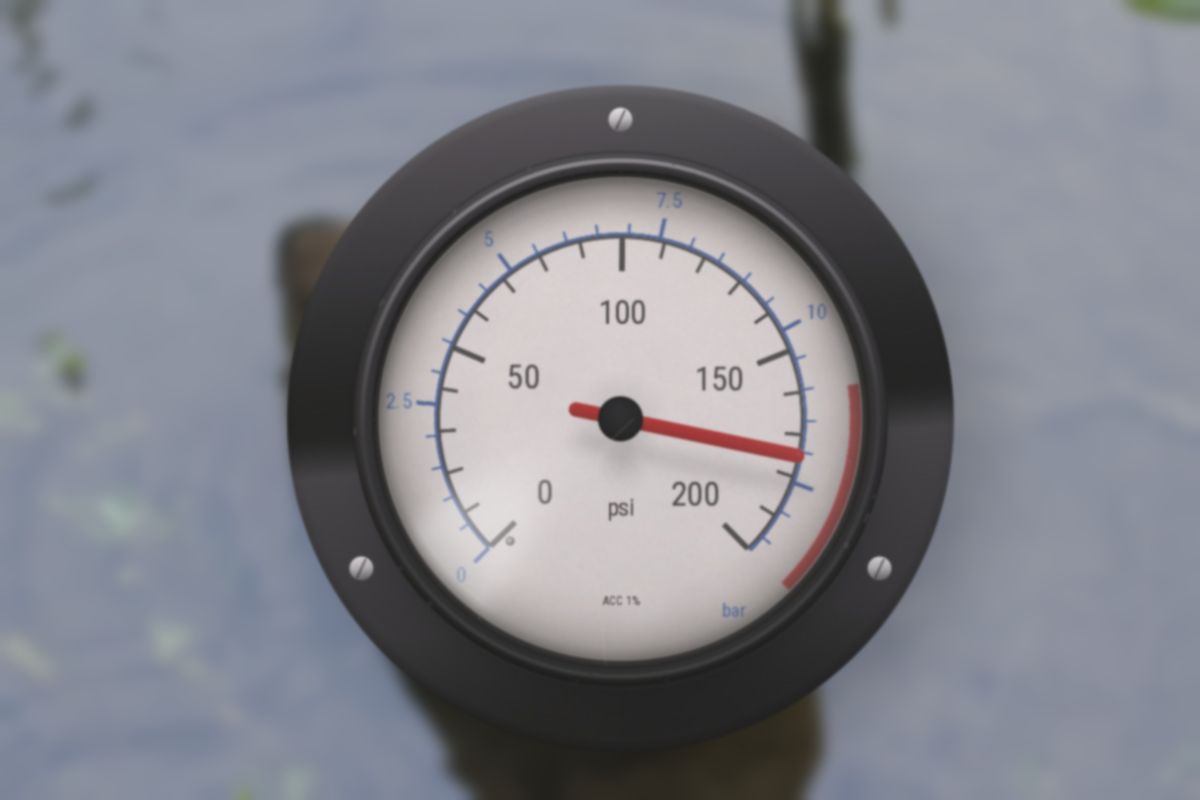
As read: 175 psi
